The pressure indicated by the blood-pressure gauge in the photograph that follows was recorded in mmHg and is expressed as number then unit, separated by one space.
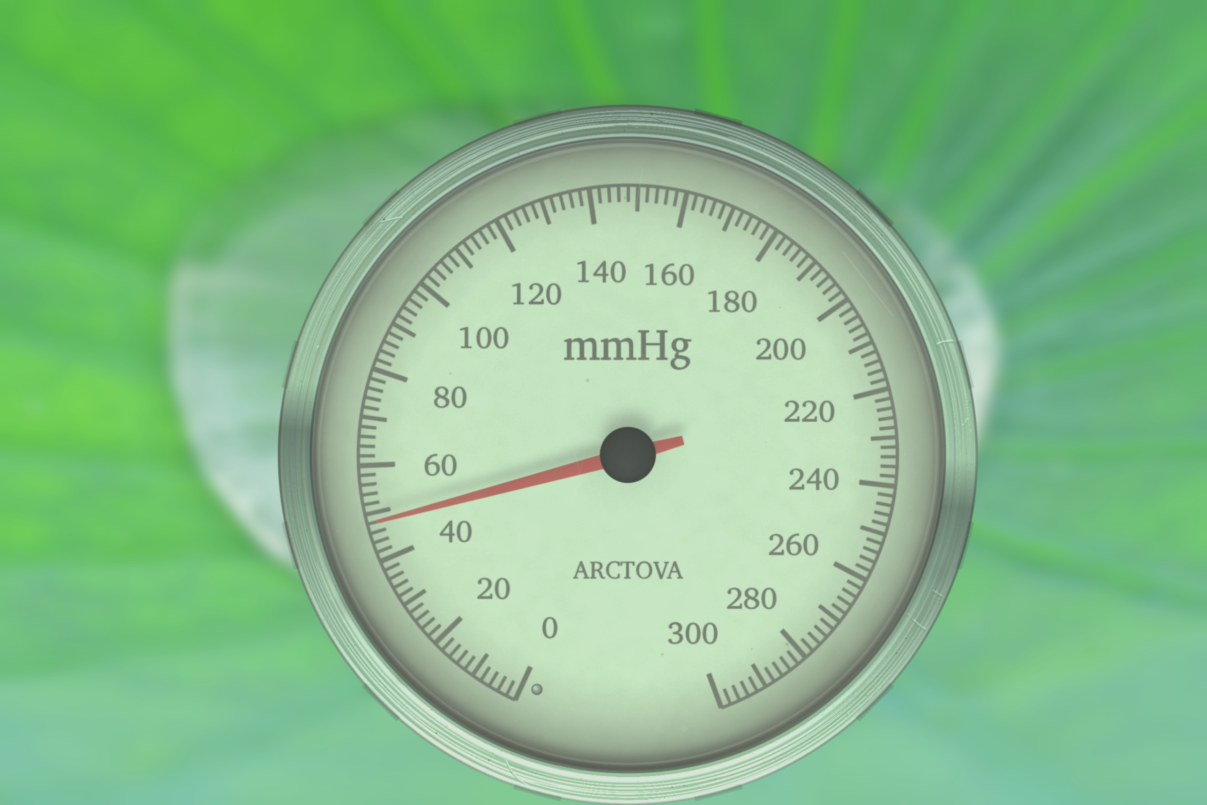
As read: 48 mmHg
